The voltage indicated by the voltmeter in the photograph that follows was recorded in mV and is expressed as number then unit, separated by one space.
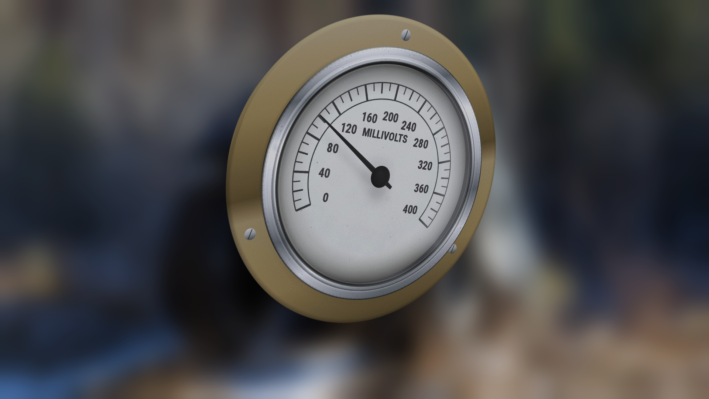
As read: 100 mV
